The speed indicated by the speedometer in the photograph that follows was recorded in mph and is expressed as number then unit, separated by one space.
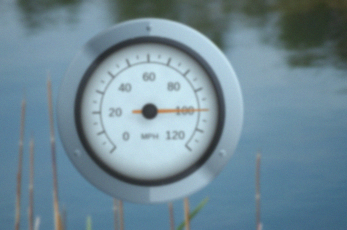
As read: 100 mph
